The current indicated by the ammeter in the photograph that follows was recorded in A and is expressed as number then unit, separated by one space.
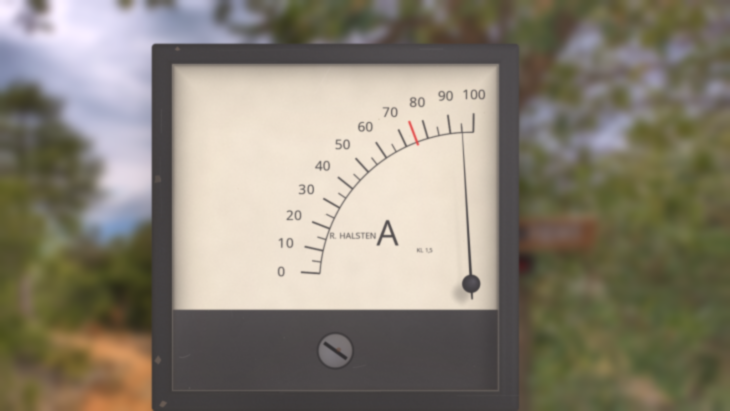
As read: 95 A
